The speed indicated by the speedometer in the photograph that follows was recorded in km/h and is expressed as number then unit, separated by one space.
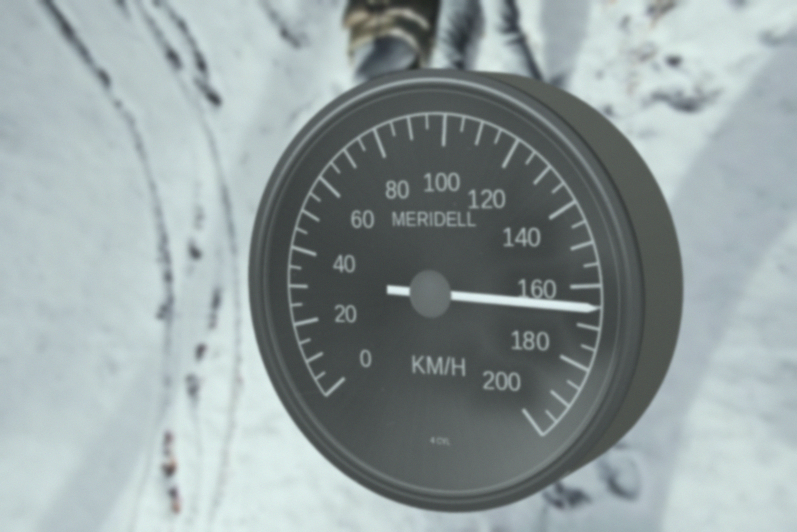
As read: 165 km/h
